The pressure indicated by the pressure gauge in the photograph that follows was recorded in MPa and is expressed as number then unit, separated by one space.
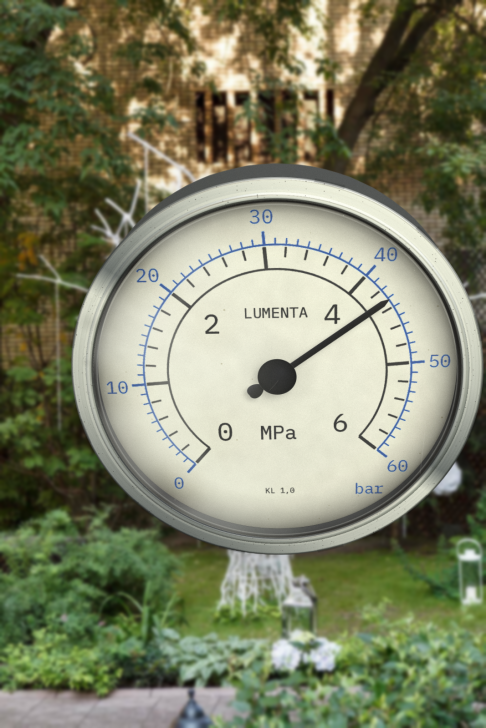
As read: 4.3 MPa
